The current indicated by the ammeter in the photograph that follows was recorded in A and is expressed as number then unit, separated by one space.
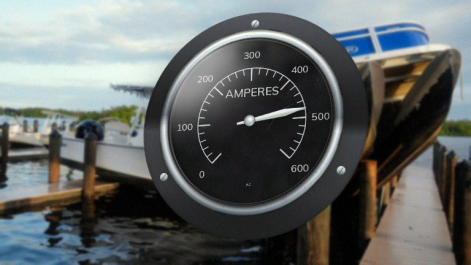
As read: 480 A
